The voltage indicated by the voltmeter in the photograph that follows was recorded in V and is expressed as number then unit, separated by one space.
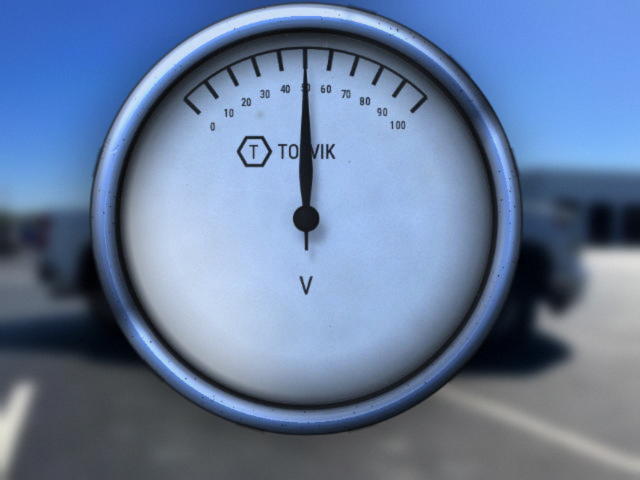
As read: 50 V
